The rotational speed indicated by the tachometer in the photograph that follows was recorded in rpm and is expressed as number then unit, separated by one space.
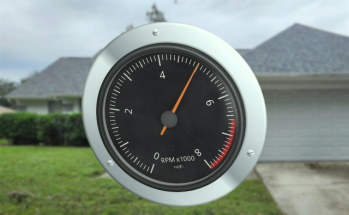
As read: 5000 rpm
